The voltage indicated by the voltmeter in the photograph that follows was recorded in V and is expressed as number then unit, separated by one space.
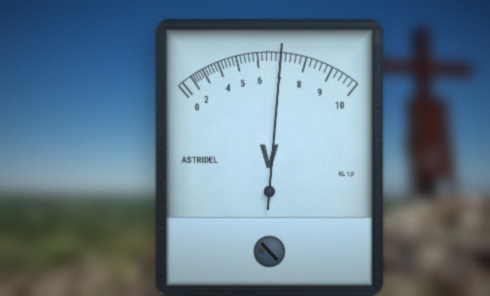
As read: 7 V
